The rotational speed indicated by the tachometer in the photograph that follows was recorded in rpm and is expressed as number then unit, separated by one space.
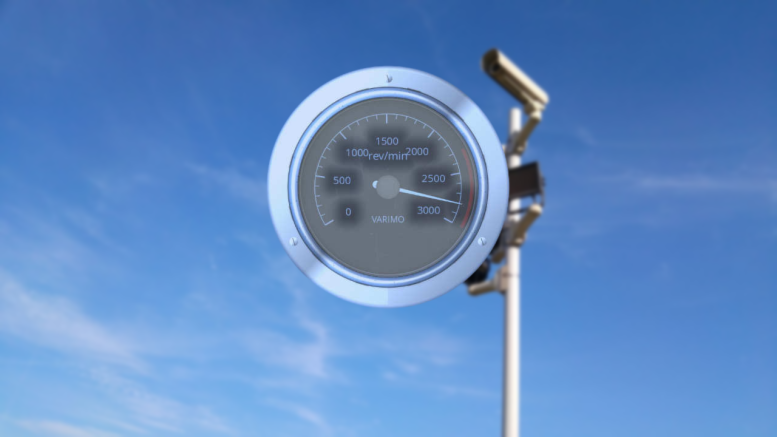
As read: 2800 rpm
